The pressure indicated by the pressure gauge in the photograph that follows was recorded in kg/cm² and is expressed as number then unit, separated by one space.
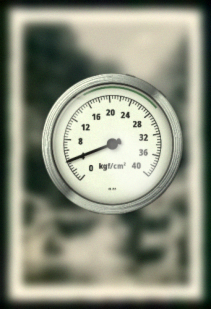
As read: 4 kg/cm²
